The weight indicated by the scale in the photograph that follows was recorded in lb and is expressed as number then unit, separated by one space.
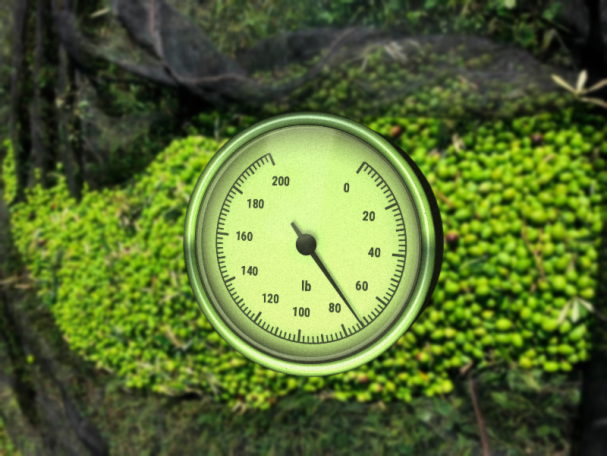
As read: 72 lb
